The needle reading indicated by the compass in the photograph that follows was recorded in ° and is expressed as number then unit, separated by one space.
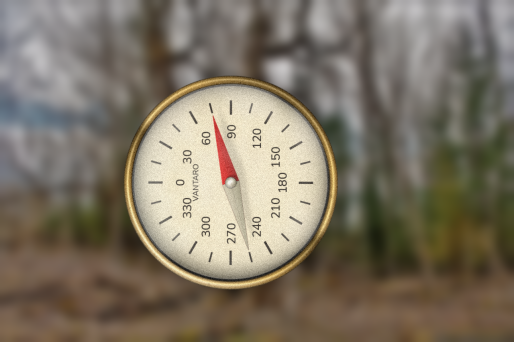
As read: 75 °
